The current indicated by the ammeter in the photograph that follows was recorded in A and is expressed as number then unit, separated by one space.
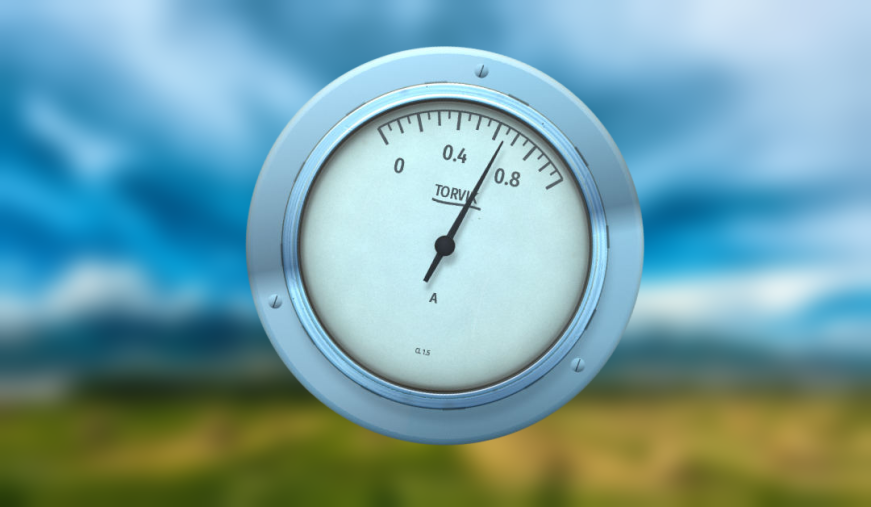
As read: 0.65 A
